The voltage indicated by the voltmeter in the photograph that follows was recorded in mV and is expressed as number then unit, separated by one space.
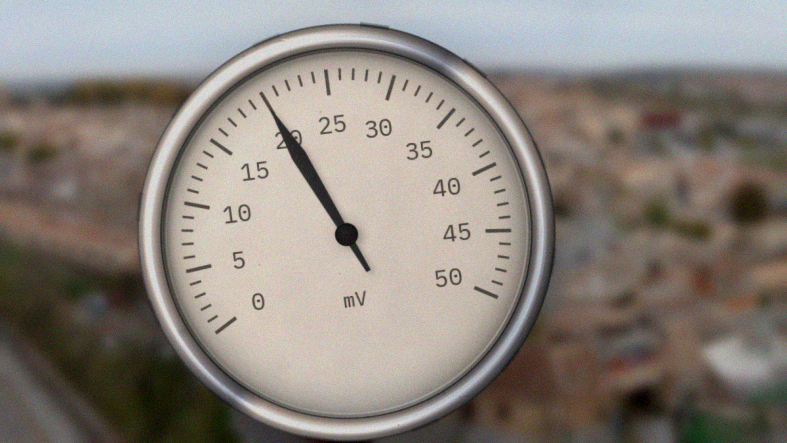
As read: 20 mV
